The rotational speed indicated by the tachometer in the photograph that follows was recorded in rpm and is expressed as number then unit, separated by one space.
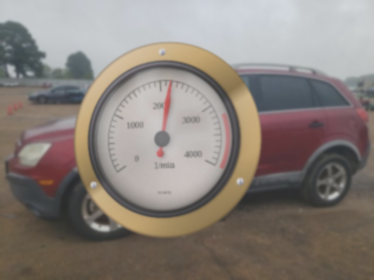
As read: 2200 rpm
